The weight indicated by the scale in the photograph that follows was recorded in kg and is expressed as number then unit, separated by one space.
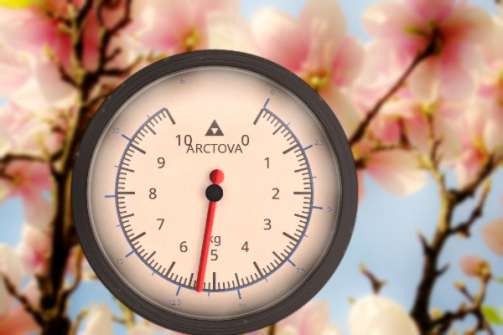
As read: 5.3 kg
